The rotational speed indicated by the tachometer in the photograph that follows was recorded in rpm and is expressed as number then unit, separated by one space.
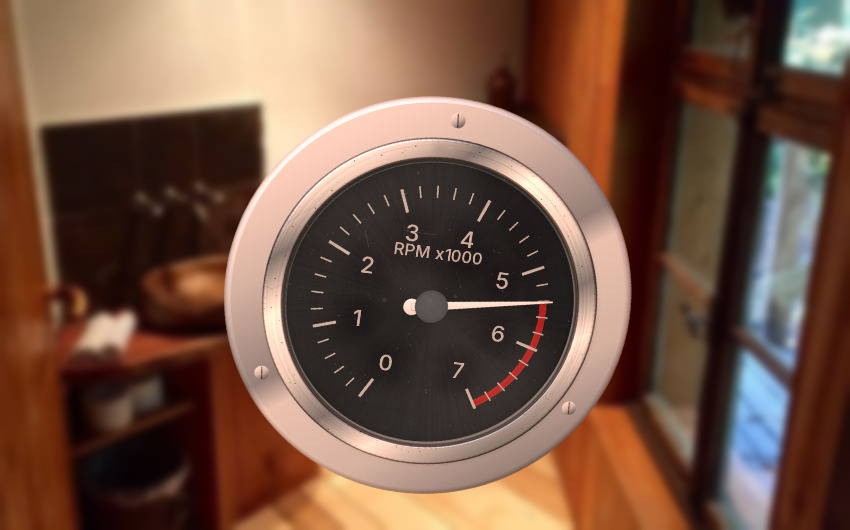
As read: 5400 rpm
